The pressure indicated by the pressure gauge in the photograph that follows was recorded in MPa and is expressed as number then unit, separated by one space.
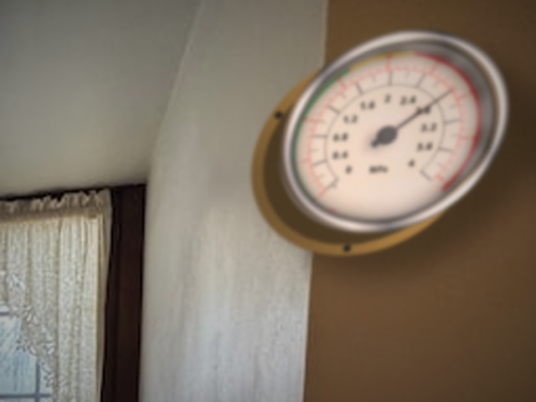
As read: 2.8 MPa
